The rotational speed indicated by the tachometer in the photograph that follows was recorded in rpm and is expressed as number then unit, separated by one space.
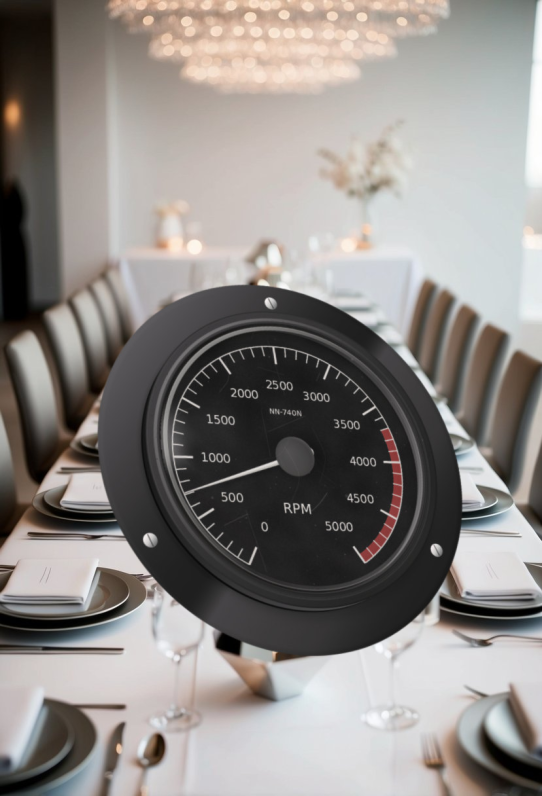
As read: 700 rpm
